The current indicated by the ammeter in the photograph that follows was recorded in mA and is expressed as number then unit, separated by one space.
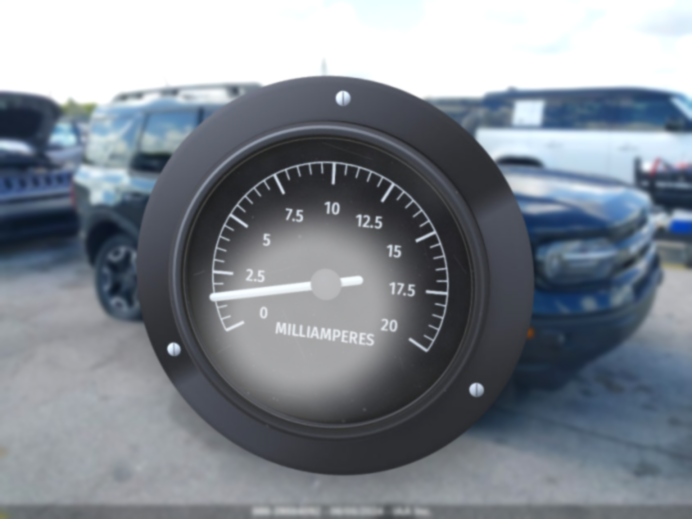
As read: 1.5 mA
